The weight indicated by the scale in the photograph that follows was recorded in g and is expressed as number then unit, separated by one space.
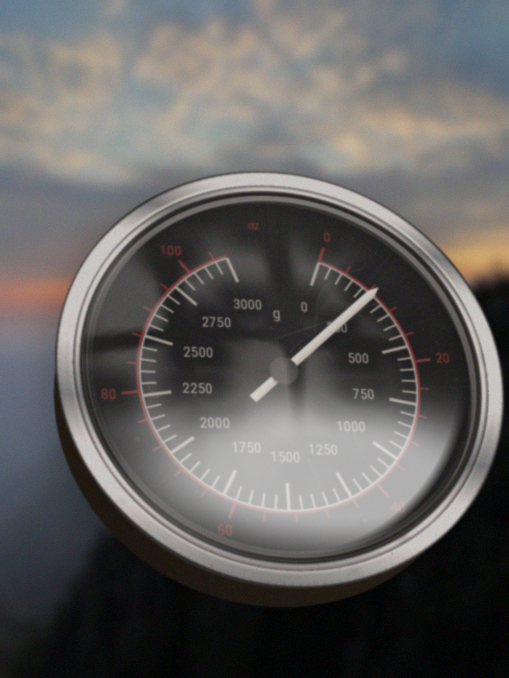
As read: 250 g
